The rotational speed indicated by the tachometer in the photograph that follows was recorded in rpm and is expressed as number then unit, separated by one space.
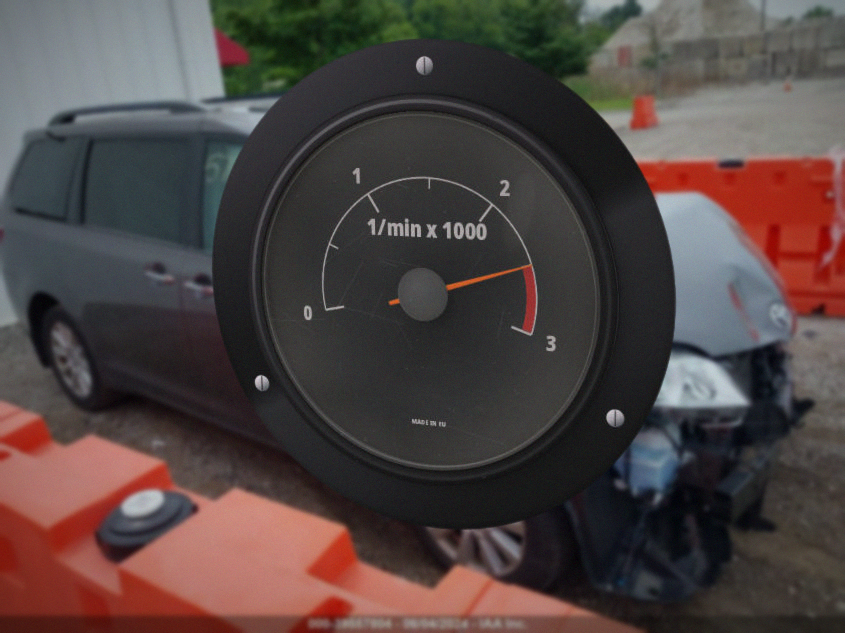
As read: 2500 rpm
